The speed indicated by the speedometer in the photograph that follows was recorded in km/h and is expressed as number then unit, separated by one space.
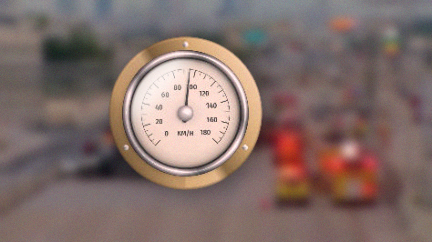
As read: 95 km/h
